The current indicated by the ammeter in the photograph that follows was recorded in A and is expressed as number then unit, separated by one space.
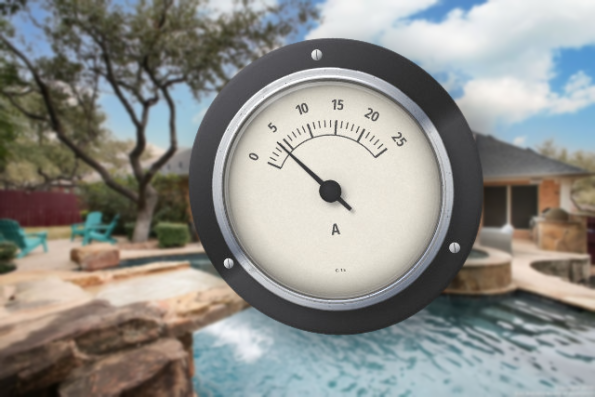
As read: 4 A
